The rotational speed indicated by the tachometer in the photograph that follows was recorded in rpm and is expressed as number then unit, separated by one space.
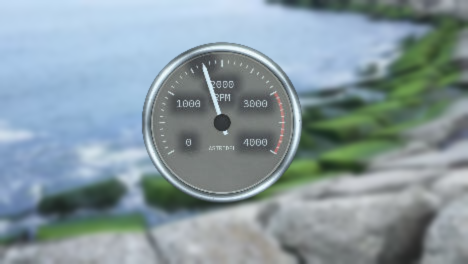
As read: 1700 rpm
